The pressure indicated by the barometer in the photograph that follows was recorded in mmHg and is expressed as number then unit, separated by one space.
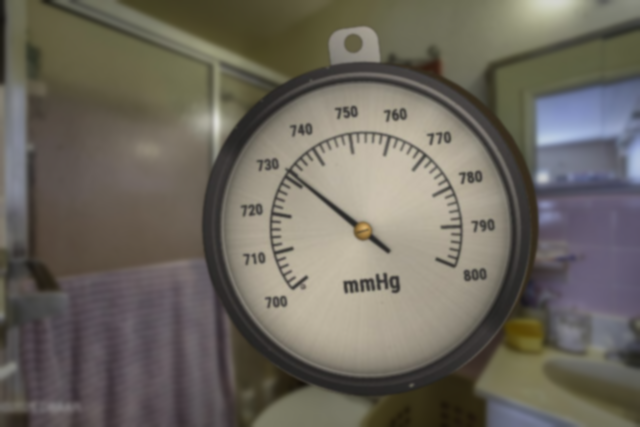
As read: 732 mmHg
